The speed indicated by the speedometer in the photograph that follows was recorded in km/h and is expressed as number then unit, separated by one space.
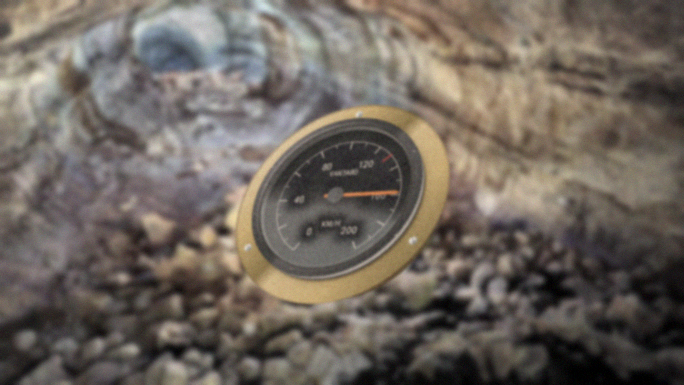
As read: 160 km/h
